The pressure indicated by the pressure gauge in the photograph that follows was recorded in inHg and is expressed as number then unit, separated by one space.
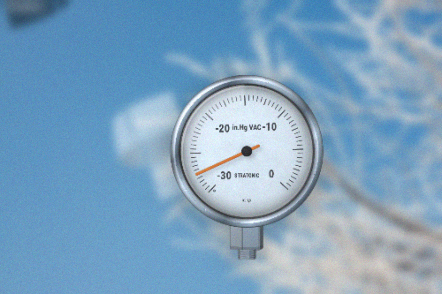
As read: -27.5 inHg
